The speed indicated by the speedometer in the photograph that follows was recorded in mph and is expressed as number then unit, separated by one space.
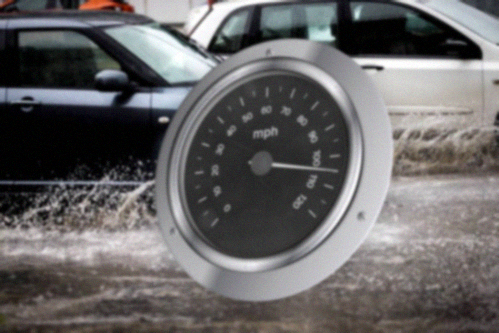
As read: 105 mph
